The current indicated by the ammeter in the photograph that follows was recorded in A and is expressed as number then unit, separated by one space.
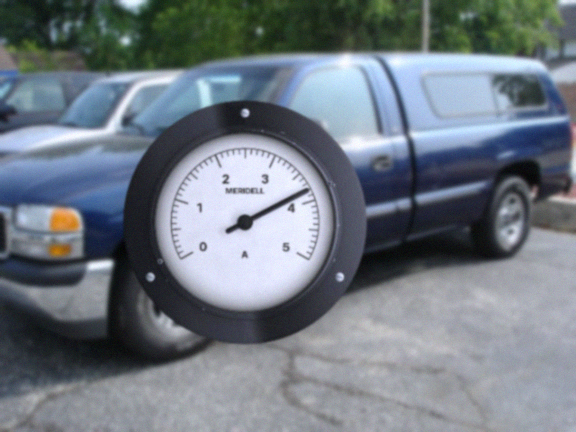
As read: 3.8 A
